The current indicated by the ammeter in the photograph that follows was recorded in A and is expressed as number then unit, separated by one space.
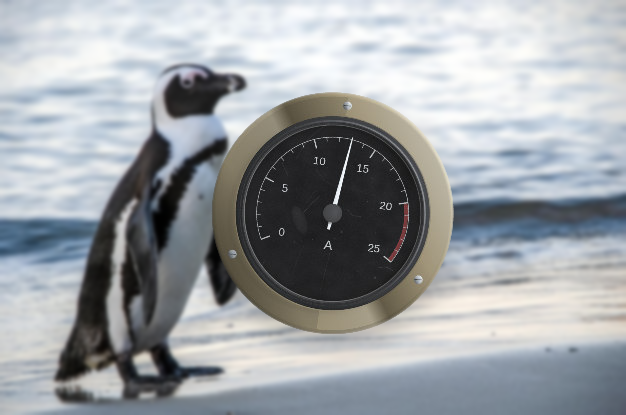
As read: 13 A
